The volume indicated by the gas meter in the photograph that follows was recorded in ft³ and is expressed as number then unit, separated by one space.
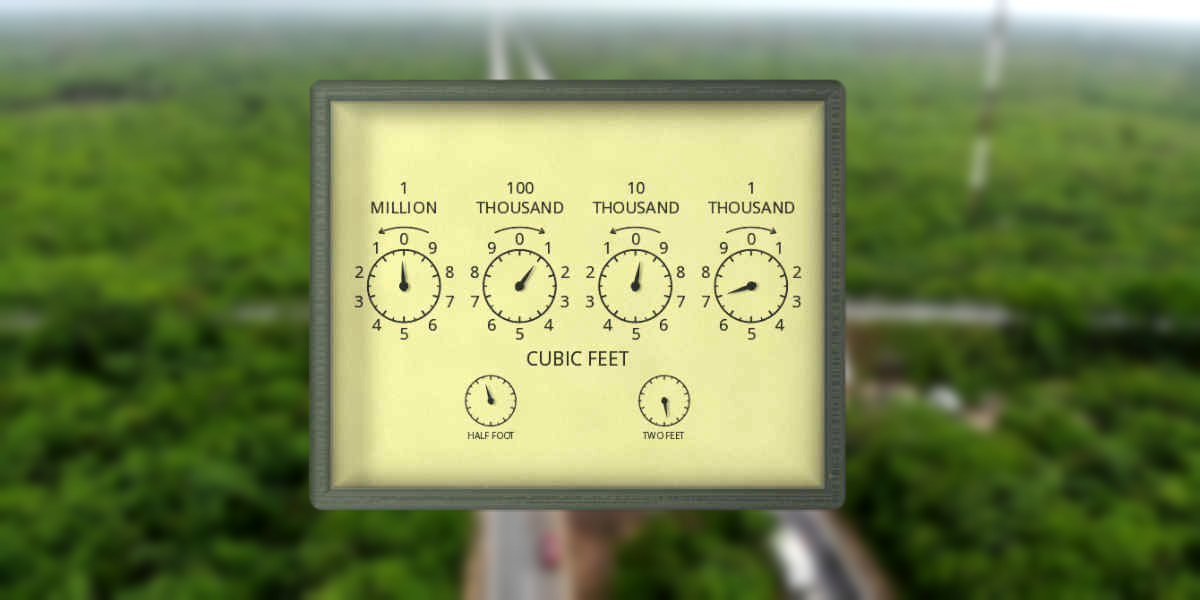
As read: 9700 ft³
